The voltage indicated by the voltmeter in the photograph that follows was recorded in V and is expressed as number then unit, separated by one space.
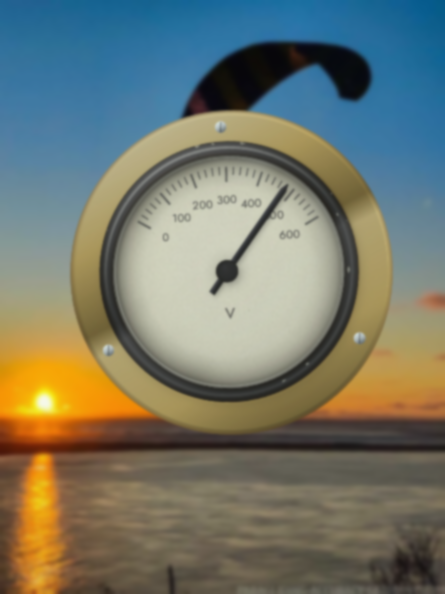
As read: 480 V
